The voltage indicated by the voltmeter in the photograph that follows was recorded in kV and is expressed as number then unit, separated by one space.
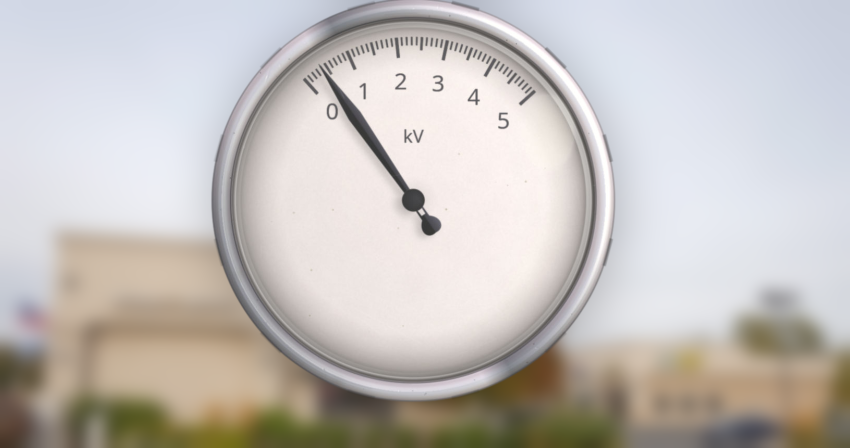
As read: 0.4 kV
